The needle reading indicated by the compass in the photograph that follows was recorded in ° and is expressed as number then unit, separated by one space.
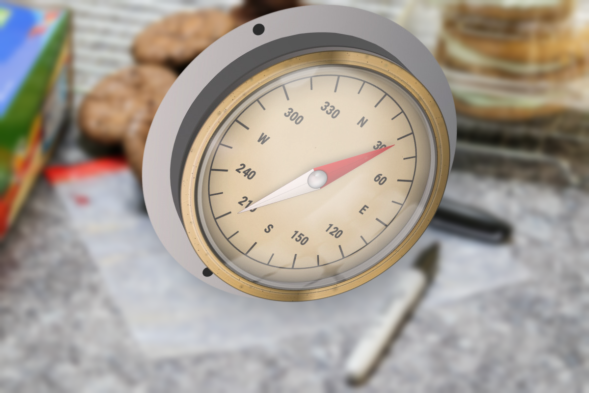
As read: 30 °
